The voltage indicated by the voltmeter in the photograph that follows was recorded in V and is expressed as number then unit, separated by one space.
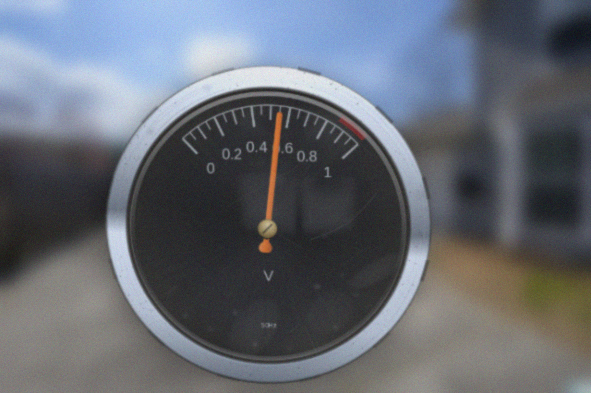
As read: 0.55 V
